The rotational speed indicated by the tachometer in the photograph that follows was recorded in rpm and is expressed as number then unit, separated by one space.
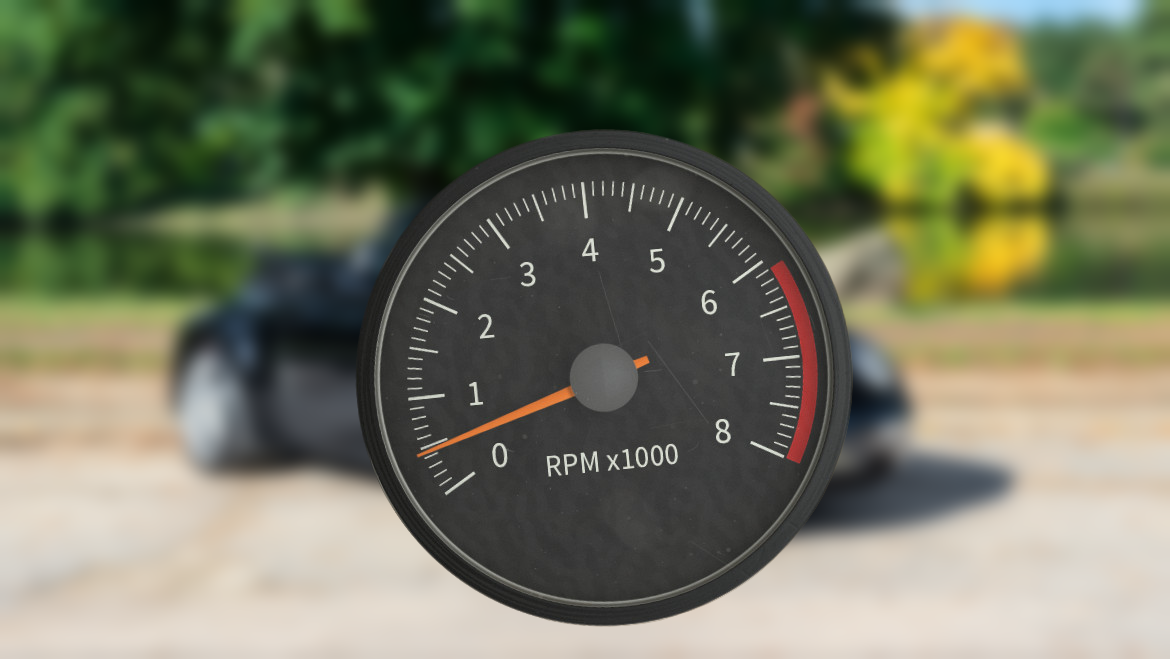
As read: 450 rpm
